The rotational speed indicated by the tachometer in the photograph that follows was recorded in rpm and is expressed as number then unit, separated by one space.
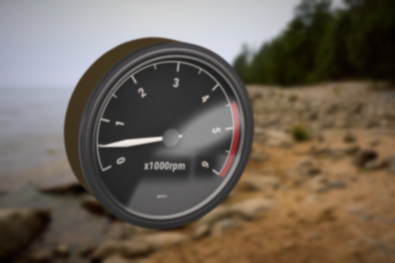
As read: 500 rpm
